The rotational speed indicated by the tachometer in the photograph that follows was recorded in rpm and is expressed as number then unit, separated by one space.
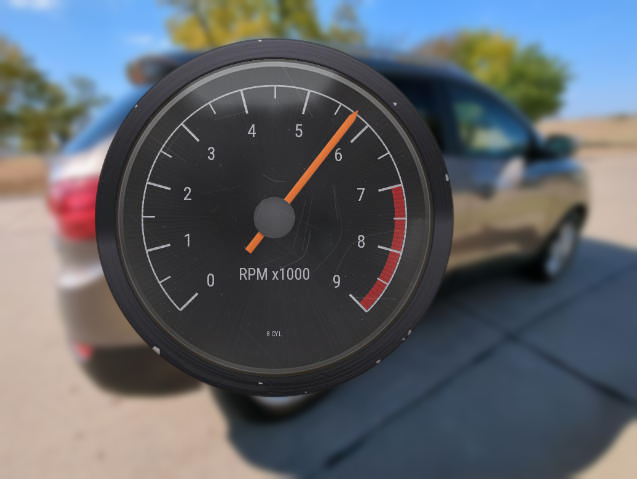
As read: 5750 rpm
